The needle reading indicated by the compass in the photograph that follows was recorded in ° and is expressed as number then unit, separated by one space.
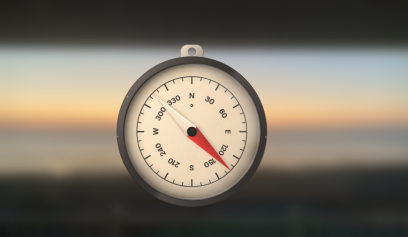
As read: 135 °
